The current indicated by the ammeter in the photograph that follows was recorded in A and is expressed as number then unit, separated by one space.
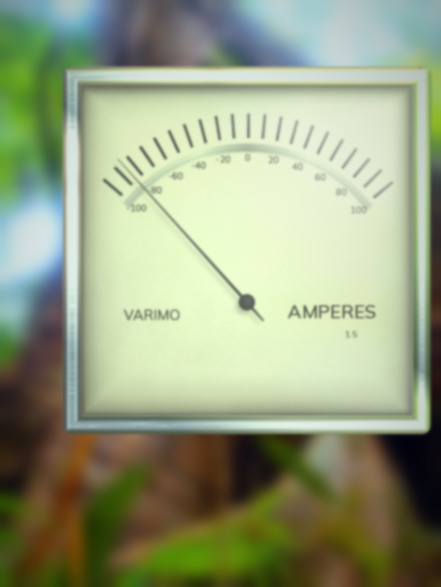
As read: -85 A
